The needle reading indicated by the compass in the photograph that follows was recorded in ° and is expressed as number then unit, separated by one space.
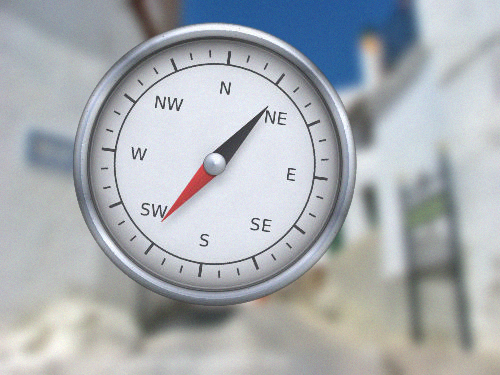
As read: 215 °
